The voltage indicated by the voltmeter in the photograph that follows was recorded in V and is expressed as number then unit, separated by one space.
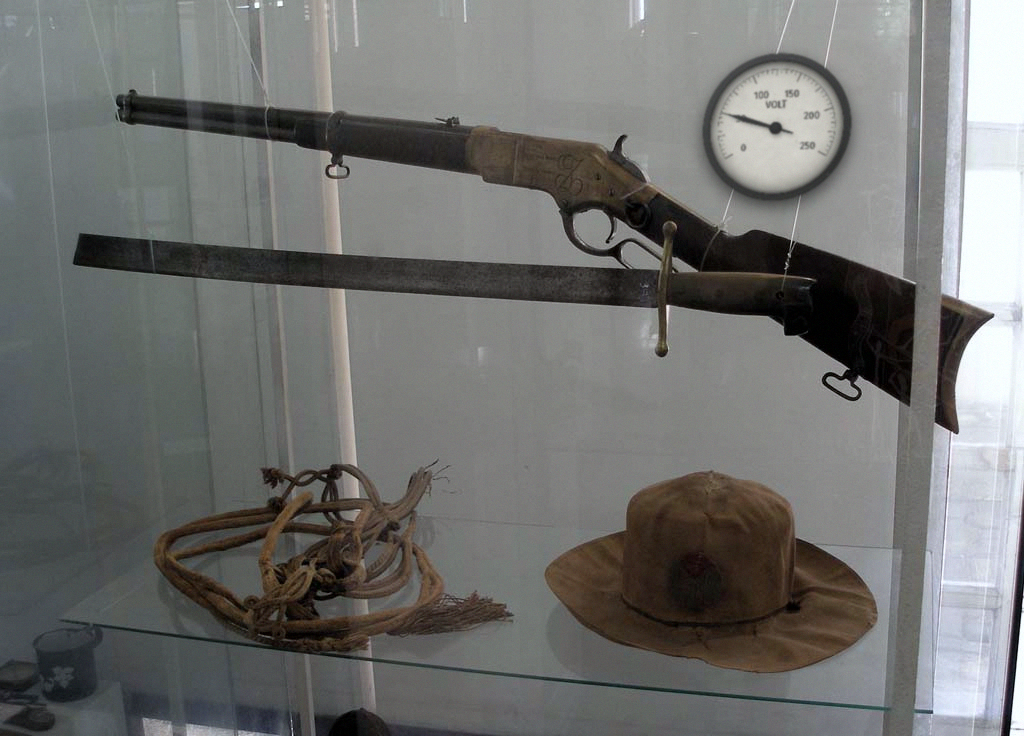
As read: 50 V
